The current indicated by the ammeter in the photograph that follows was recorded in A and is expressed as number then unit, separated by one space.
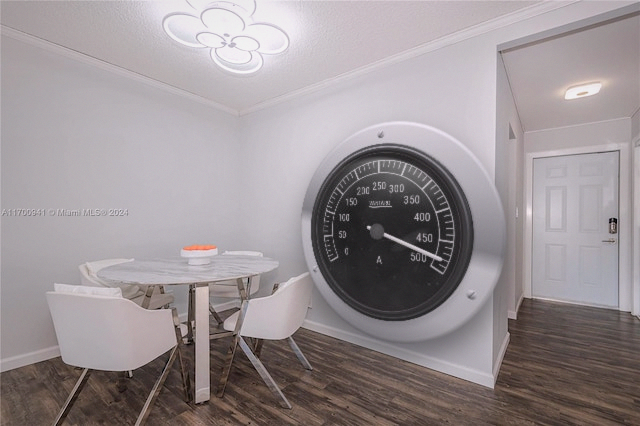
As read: 480 A
